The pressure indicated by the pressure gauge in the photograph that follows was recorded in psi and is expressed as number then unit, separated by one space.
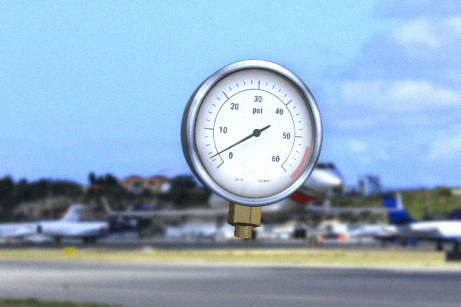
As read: 3 psi
